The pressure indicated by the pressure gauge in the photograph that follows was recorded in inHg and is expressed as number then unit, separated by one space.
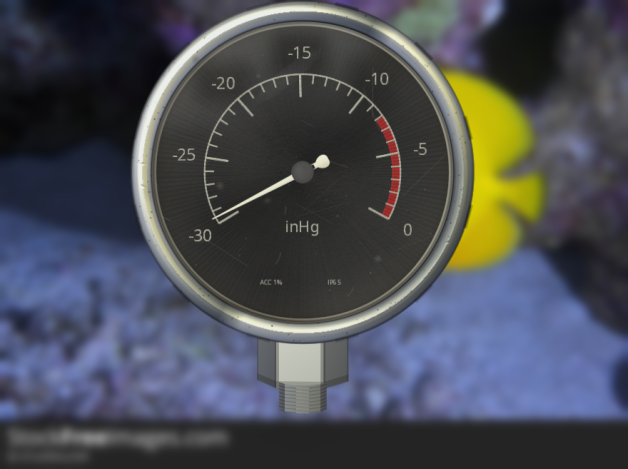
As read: -29.5 inHg
